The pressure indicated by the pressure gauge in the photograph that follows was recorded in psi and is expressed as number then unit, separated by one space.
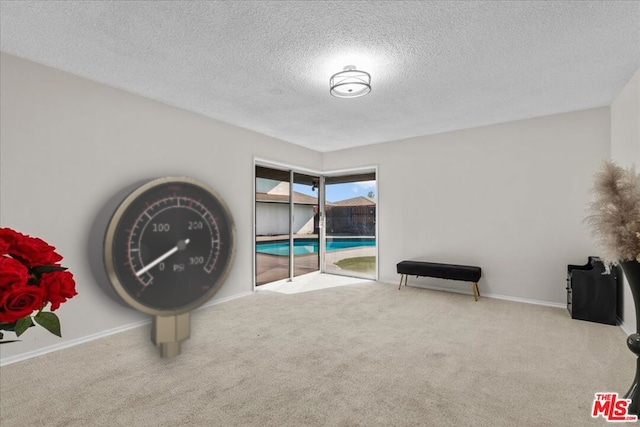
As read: 20 psi
